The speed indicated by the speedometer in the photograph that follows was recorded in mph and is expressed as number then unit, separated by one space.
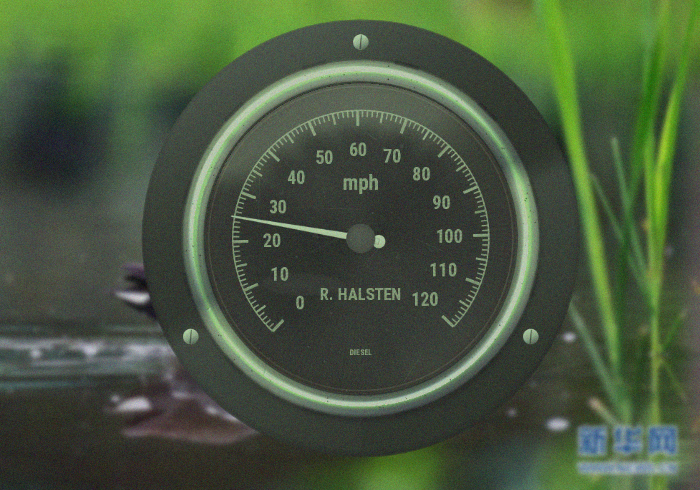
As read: 25 mph
